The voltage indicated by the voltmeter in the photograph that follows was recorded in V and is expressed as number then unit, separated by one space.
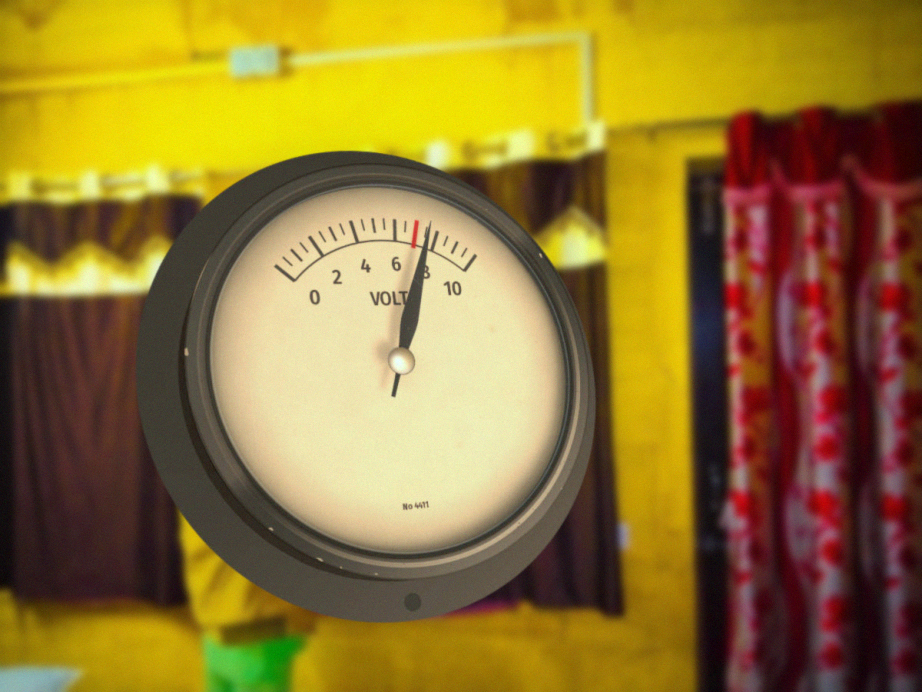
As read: 7.5 V
